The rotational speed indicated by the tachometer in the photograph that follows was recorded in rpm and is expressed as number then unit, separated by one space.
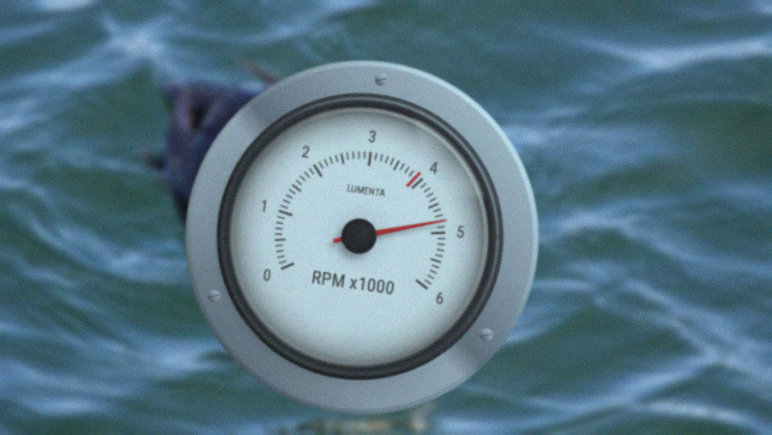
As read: 4800 rpm
